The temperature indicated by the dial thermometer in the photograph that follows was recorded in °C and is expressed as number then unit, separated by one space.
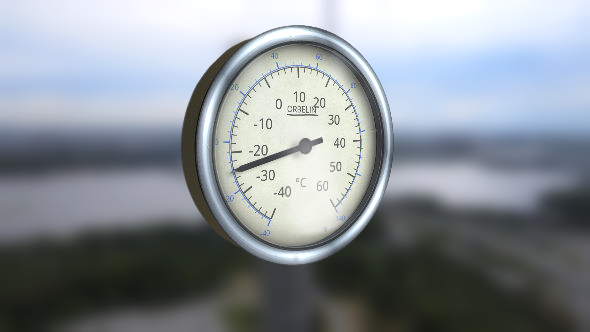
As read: -24 °C
